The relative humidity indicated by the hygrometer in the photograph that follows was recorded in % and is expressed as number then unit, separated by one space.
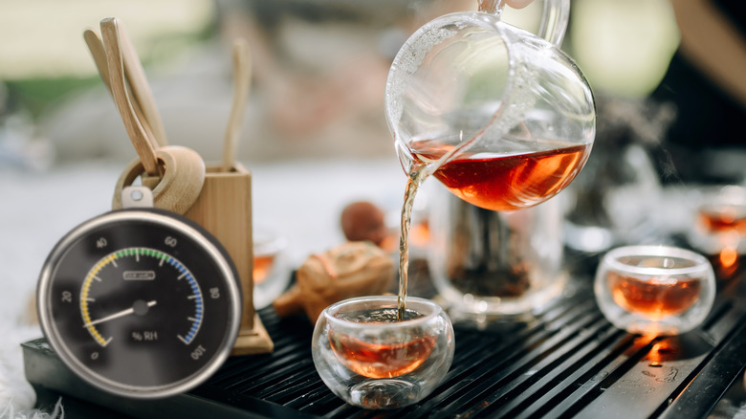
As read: 10 %
